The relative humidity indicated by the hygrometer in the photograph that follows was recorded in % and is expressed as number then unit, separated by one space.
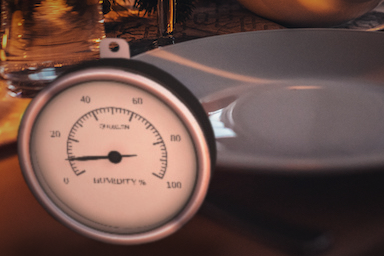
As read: 10 %
